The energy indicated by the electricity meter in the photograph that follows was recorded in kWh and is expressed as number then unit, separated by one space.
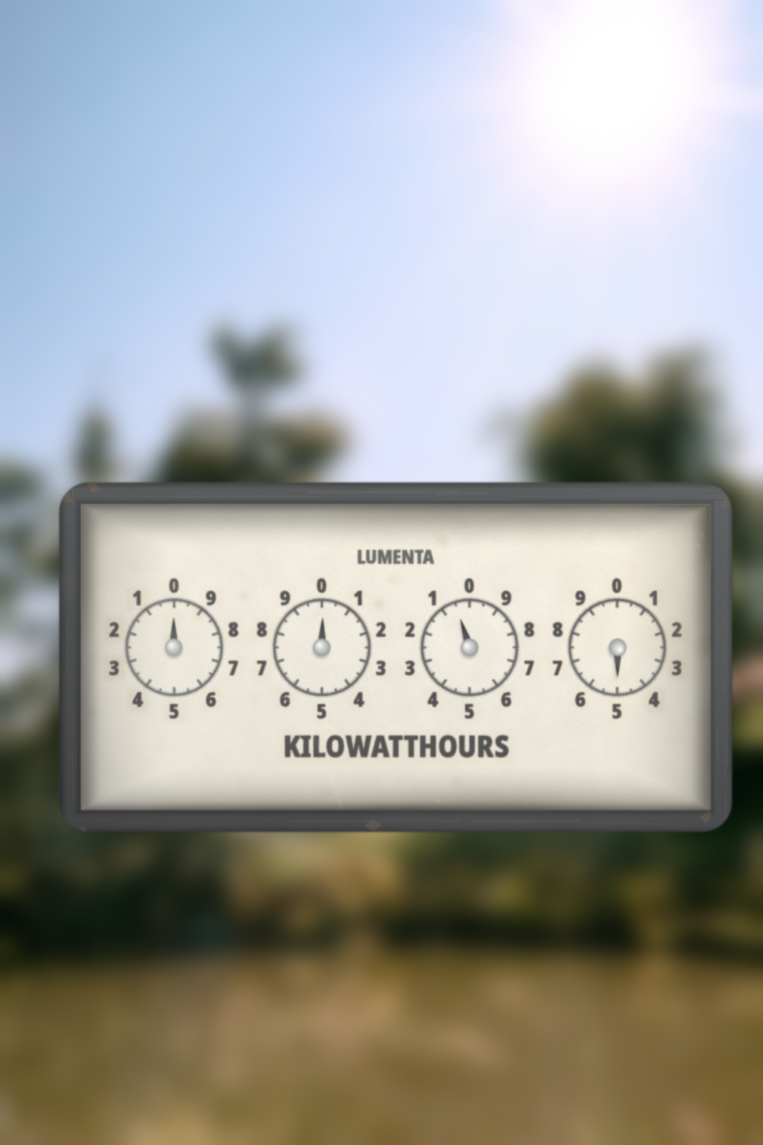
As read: 5 kWh
